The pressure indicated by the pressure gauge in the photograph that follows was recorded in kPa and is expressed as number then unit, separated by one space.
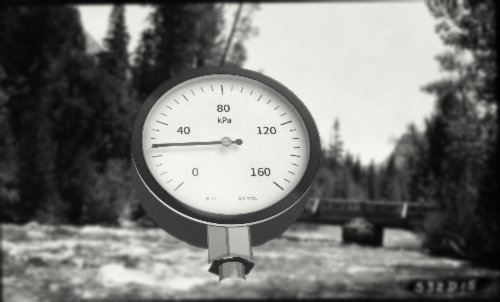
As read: 25 kPa
